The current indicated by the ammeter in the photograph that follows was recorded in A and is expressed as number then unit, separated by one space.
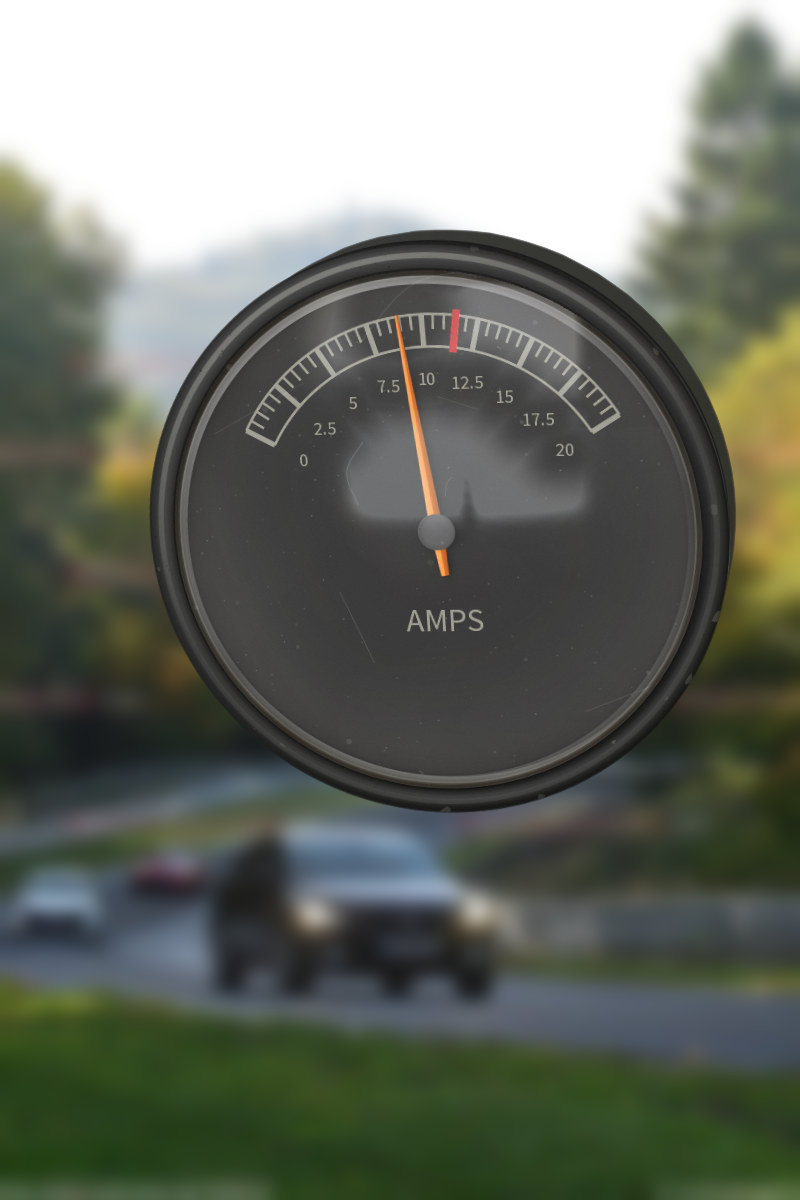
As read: 9 A
